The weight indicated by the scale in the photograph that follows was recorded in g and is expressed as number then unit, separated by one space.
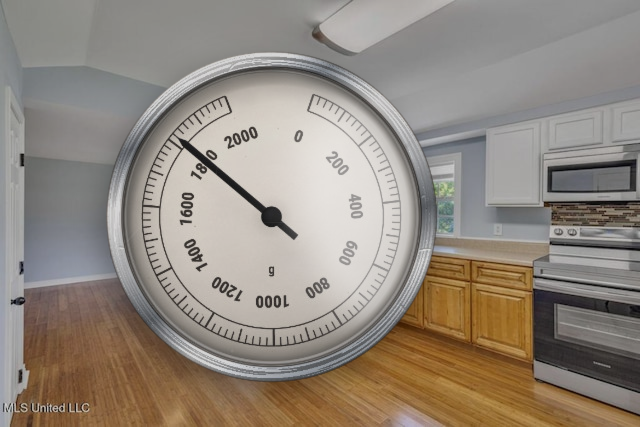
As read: 1820 g
